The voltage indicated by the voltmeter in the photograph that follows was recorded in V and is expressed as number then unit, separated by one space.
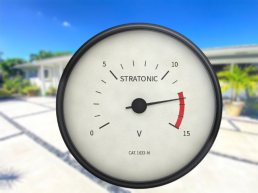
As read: 12.5 V
